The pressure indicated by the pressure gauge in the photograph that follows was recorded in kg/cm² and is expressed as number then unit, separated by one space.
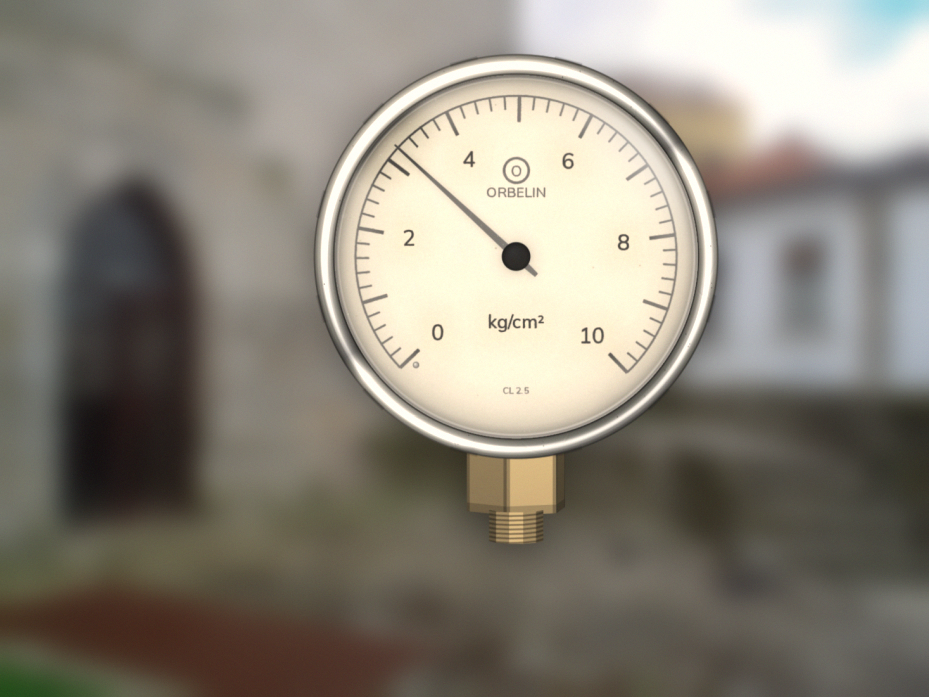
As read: 3.2 kg/cm²
